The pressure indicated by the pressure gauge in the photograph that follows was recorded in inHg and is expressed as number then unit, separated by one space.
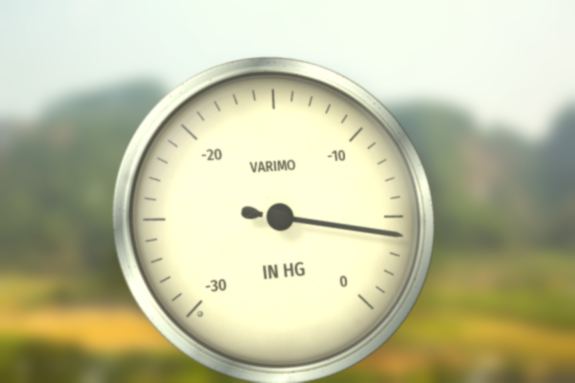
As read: -4 inHg
